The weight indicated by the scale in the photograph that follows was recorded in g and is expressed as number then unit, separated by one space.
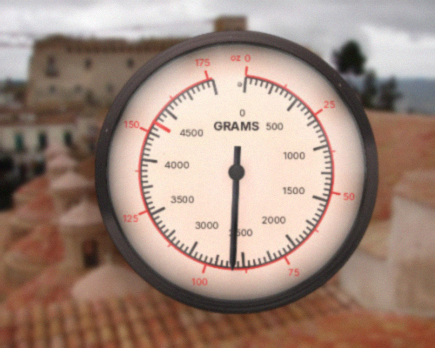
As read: 2600 g
